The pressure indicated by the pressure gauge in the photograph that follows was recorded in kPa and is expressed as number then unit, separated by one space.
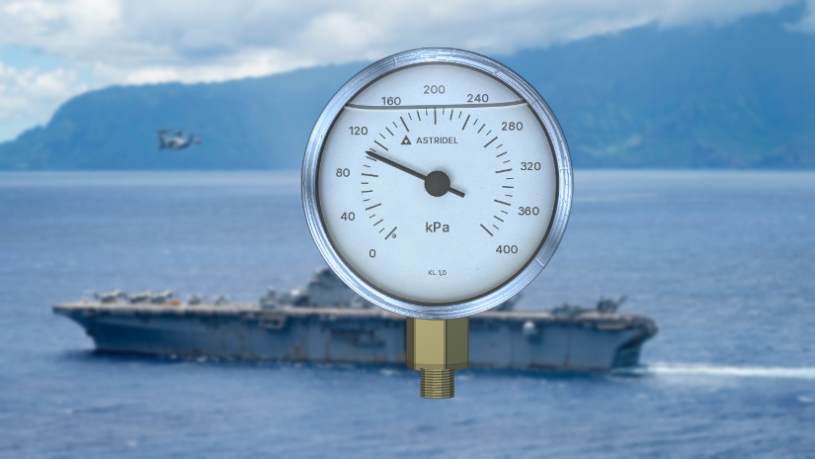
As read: 105 kPa
